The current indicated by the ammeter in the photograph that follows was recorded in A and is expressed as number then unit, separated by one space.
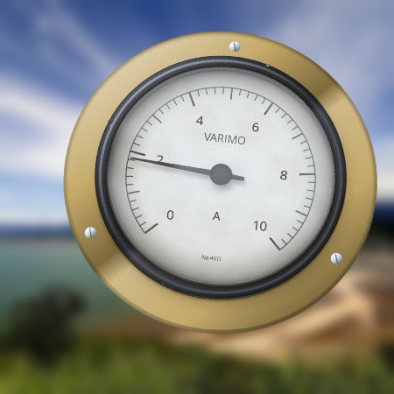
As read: 1.8 A
